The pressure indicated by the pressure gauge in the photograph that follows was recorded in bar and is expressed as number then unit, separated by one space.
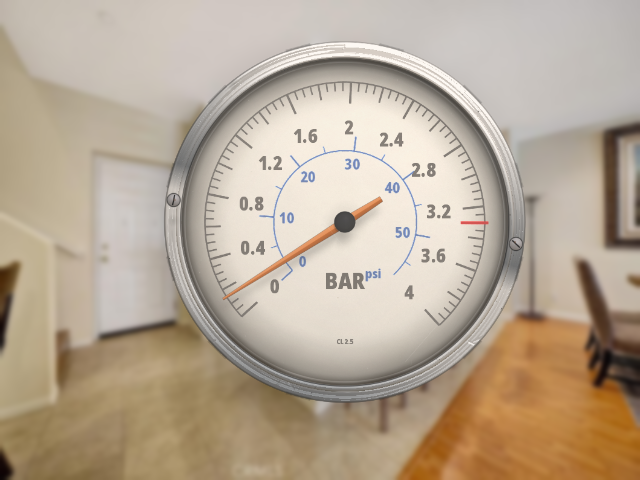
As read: 0.15 bar
